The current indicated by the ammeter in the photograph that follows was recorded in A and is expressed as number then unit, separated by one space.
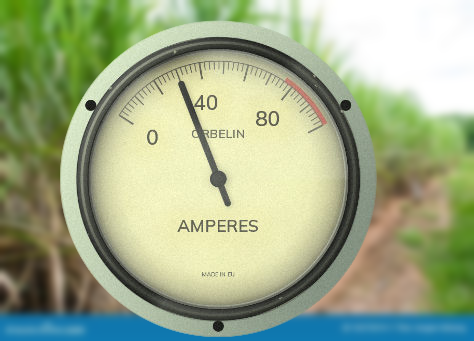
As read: 30 A
